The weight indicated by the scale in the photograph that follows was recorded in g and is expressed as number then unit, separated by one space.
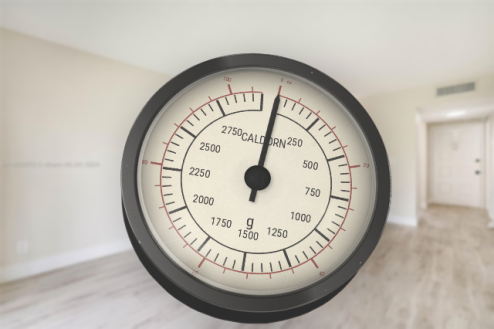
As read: 0 g
